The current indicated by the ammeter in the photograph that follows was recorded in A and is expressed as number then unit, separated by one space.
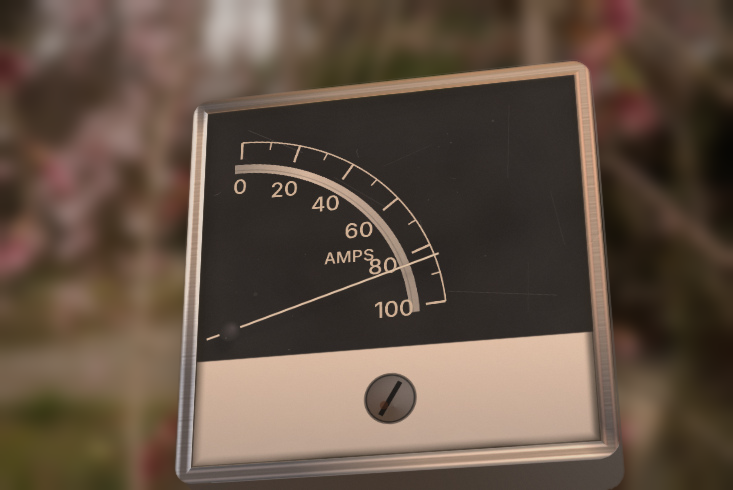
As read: 85 A
